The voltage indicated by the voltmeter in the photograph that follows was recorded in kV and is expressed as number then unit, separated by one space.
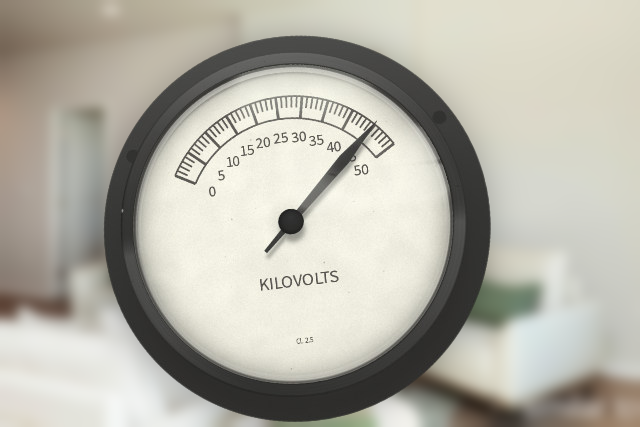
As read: 45 kV
